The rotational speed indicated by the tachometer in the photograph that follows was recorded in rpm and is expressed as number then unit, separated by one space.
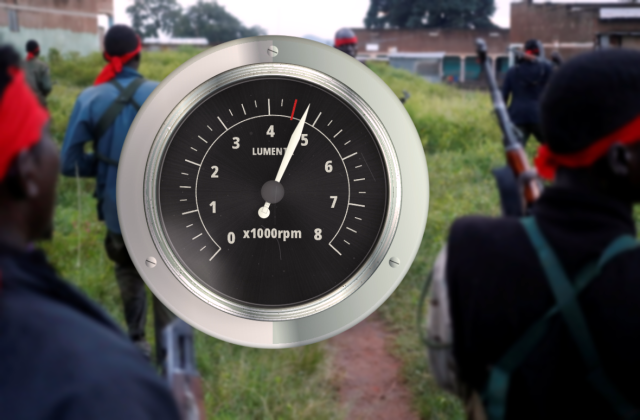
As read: 4750 rpm
